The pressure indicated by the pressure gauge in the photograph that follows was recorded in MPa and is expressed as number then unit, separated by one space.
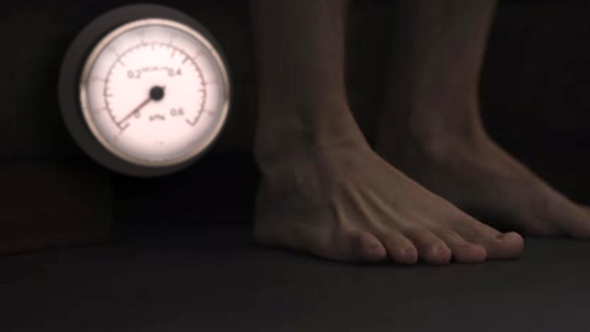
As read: 0.02 MPa
